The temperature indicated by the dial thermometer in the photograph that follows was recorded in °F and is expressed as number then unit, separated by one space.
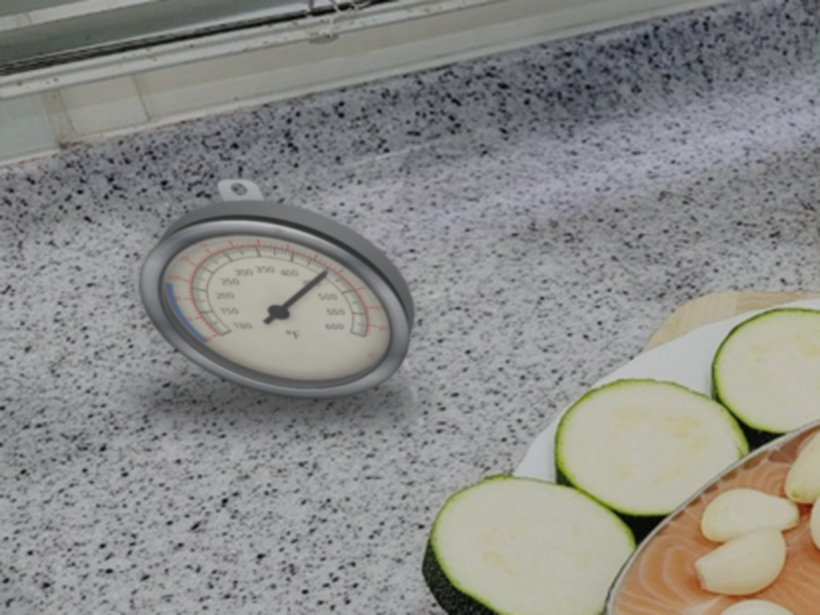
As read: 450 °F
